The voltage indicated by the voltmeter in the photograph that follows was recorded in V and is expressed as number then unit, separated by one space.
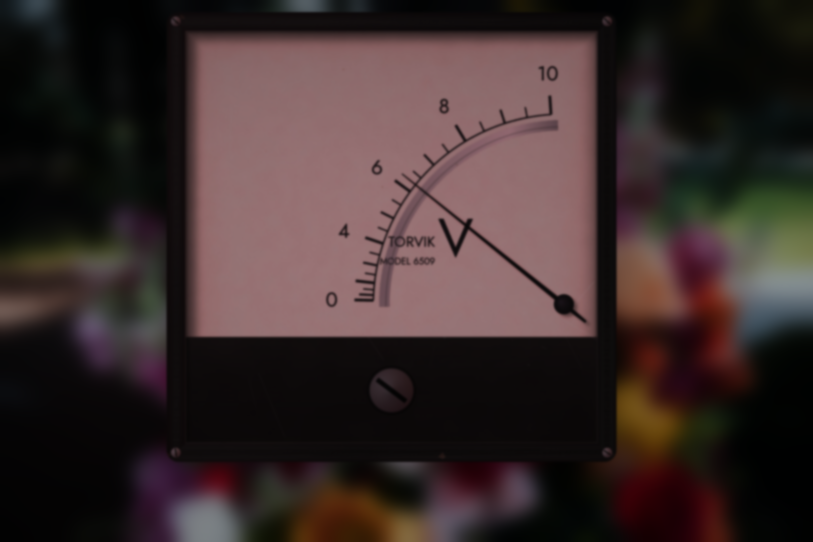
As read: 6.25 V
